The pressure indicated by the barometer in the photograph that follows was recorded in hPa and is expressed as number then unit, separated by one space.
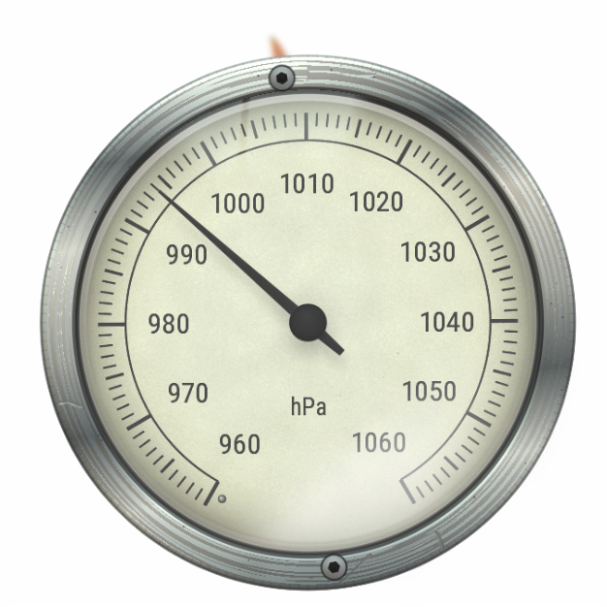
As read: 994 hPa
